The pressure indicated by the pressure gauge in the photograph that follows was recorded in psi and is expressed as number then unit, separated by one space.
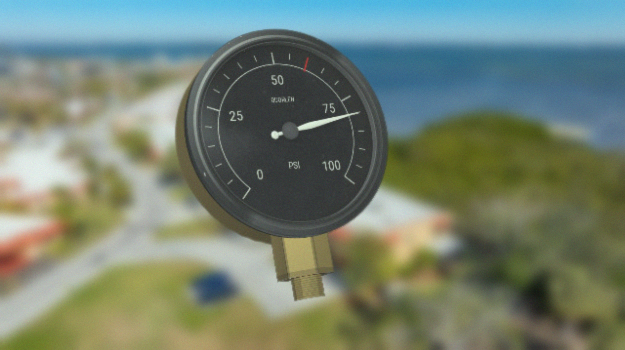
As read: 80 psi
